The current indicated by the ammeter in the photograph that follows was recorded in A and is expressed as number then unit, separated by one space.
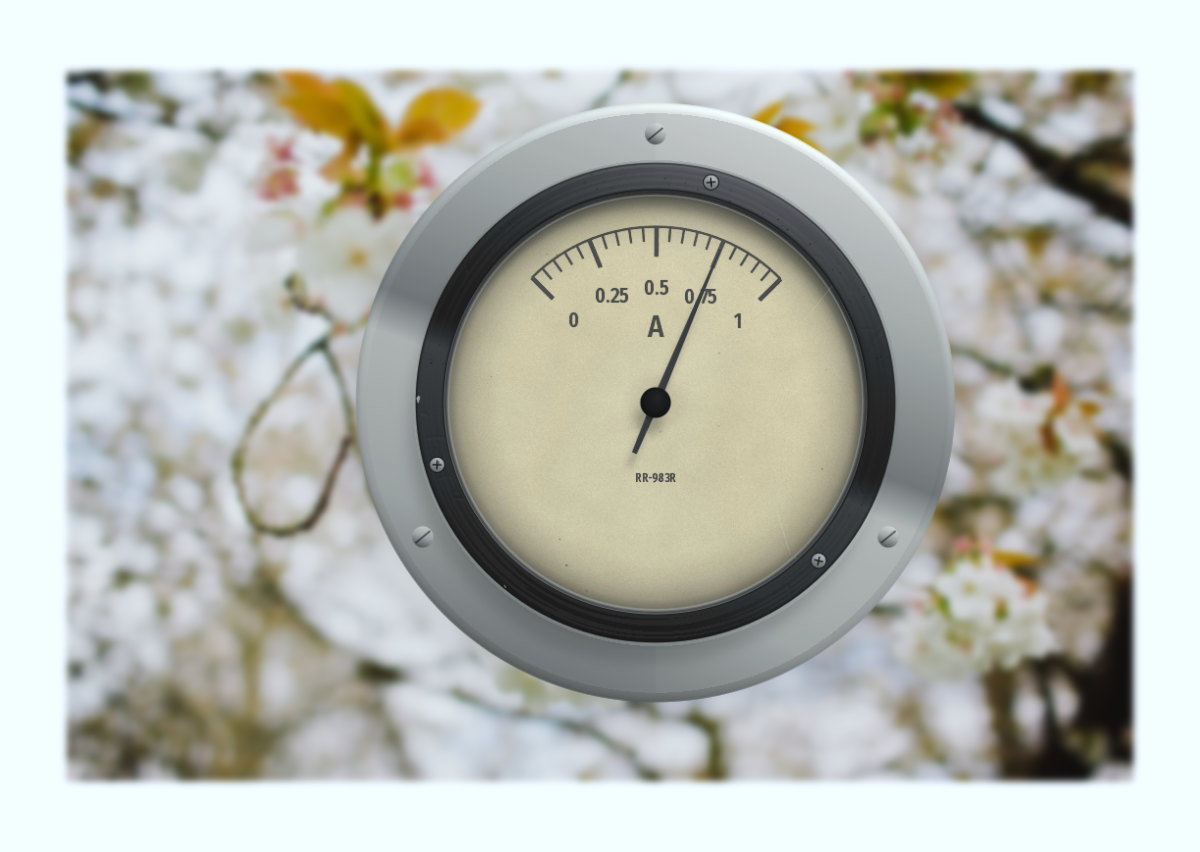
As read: 0.75 A
